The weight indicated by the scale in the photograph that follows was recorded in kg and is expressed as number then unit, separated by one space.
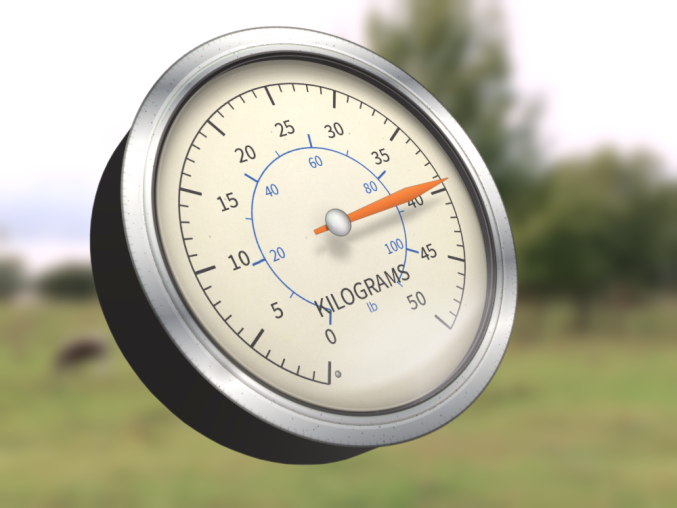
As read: 39.5 kg
